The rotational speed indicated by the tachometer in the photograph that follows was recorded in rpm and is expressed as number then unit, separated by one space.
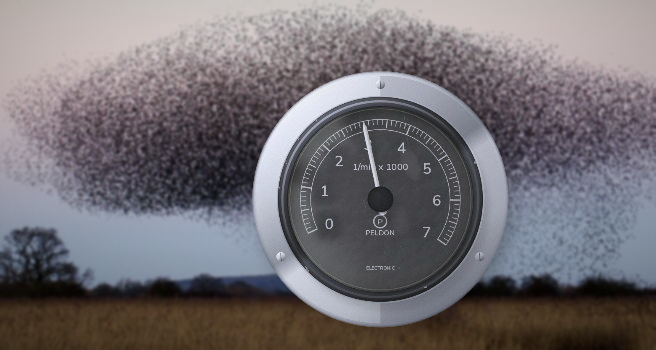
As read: 3000 rpm
